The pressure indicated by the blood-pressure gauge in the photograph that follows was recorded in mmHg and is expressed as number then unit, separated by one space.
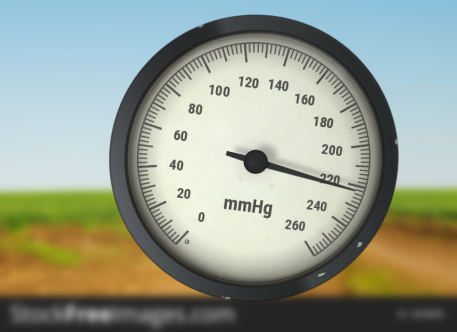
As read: 222 mmHg
